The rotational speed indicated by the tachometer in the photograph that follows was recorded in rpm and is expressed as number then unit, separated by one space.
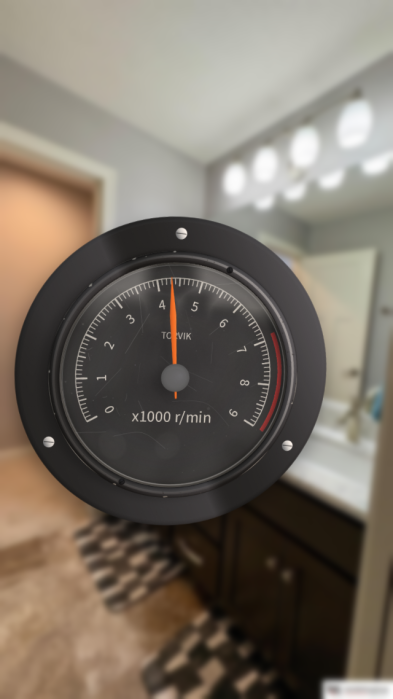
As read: 4300 rpm
